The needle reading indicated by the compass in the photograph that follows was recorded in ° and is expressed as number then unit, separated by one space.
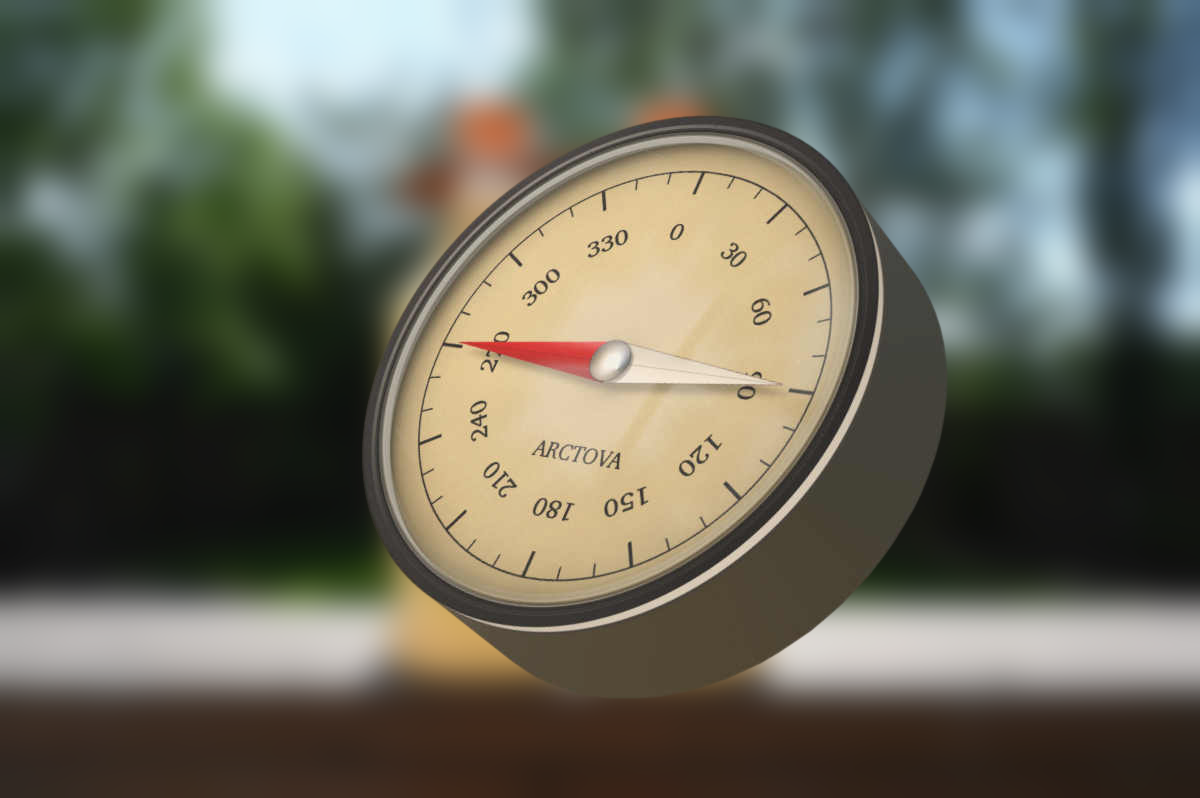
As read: 270 °
